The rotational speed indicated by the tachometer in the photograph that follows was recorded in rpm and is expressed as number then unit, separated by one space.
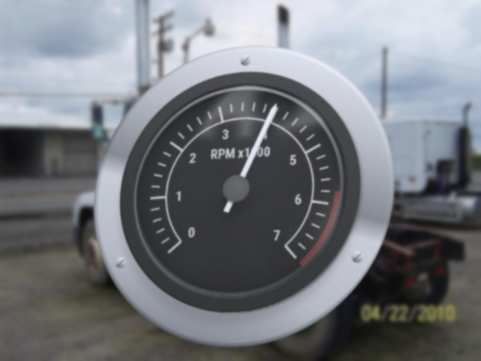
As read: 4000 rpm
